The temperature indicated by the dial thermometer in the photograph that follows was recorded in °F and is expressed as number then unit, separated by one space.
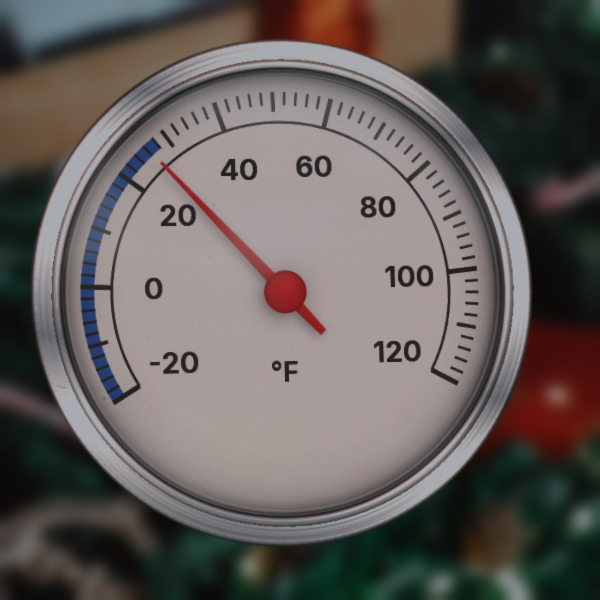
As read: 26 °F
